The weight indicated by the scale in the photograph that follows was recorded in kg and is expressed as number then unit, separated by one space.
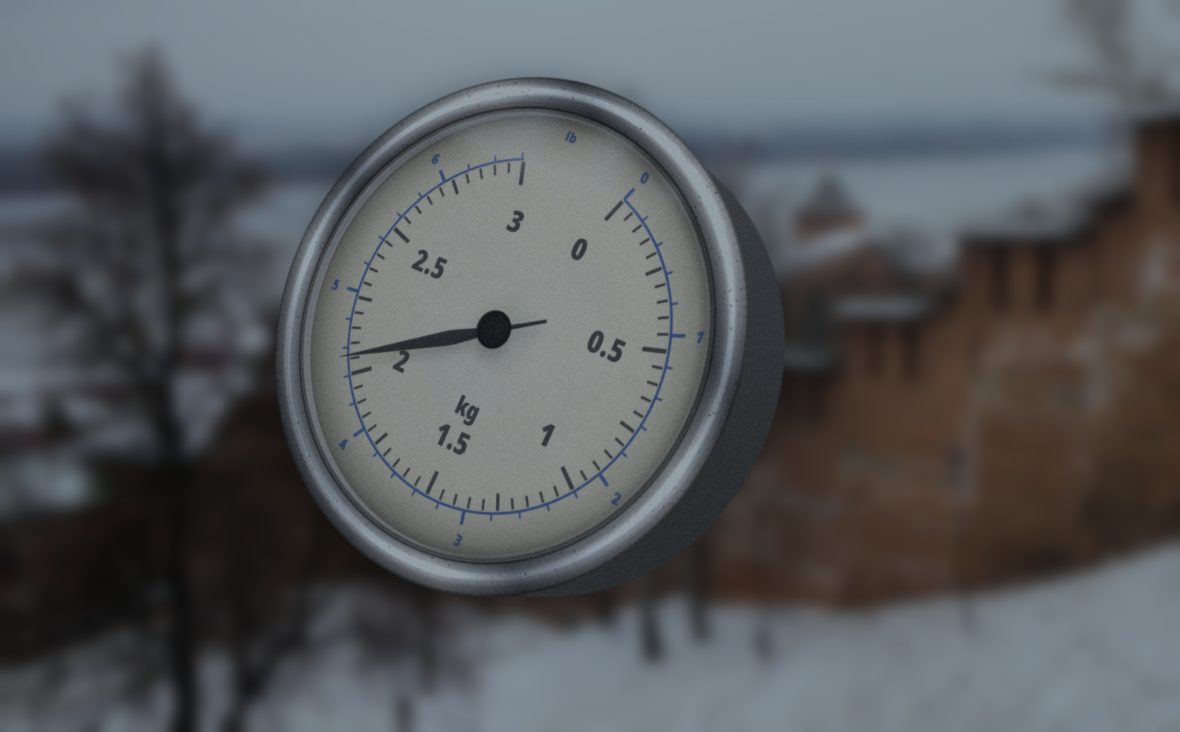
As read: 2.05 kg
